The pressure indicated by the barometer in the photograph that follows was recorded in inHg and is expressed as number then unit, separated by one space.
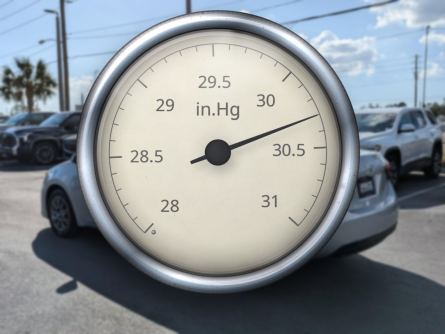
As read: 30.3 inHg
